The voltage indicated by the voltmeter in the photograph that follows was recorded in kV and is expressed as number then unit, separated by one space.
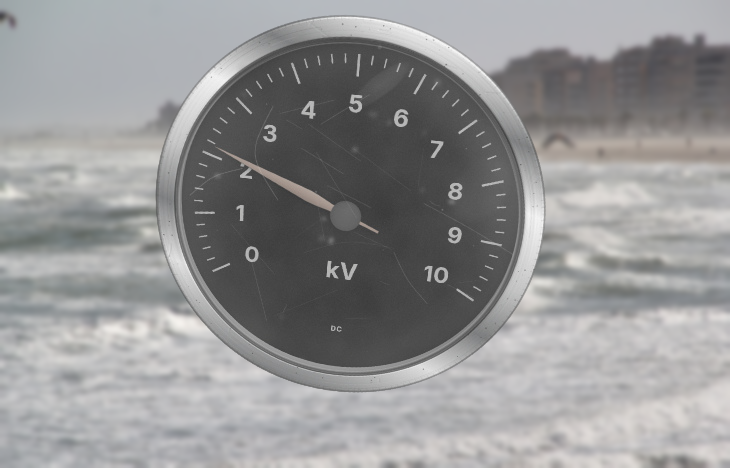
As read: 2.2 kV
